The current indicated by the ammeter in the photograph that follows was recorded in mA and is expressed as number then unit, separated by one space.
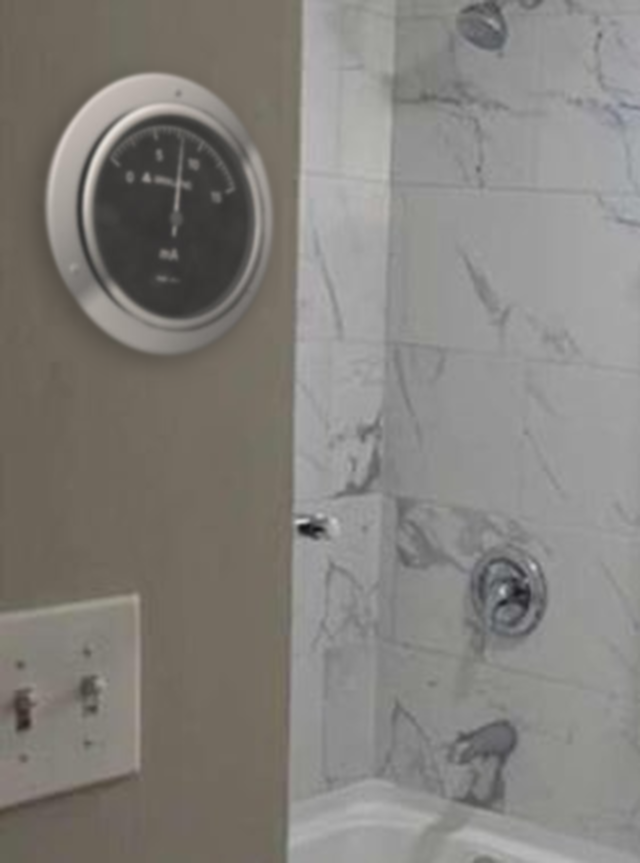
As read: 7.5 mA
